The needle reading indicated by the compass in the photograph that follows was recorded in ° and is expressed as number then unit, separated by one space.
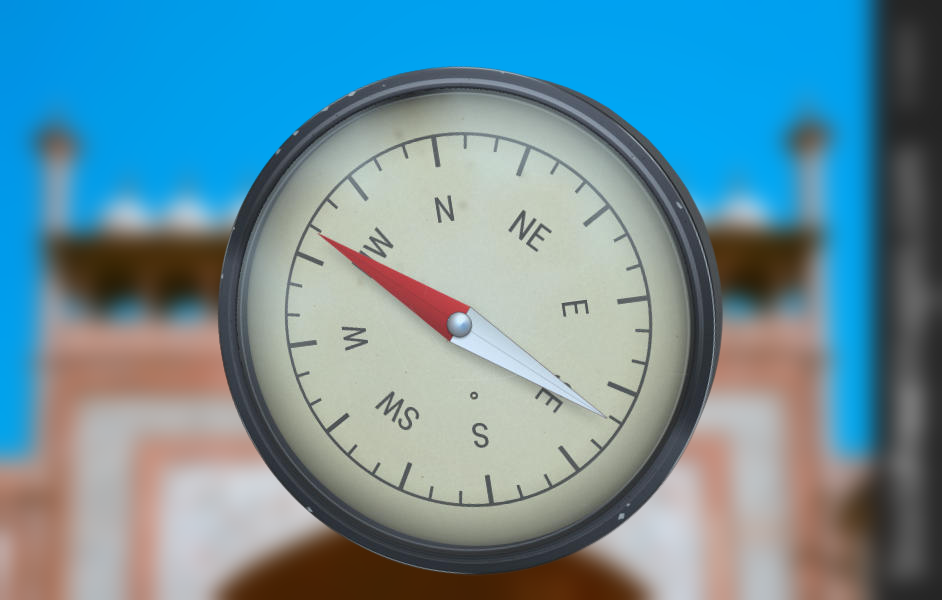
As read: 310 °
